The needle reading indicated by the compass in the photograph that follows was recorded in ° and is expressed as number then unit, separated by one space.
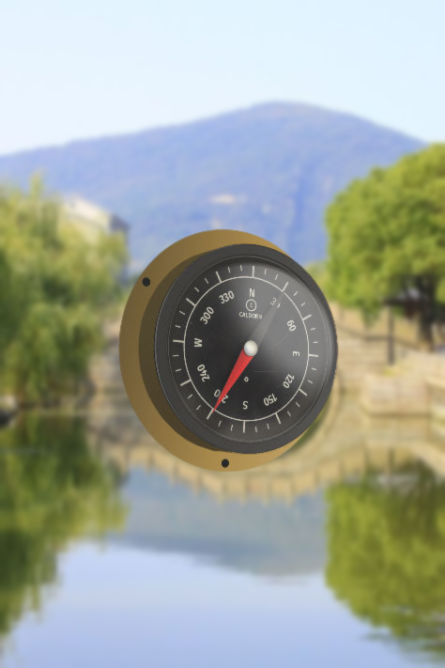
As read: 210 °
